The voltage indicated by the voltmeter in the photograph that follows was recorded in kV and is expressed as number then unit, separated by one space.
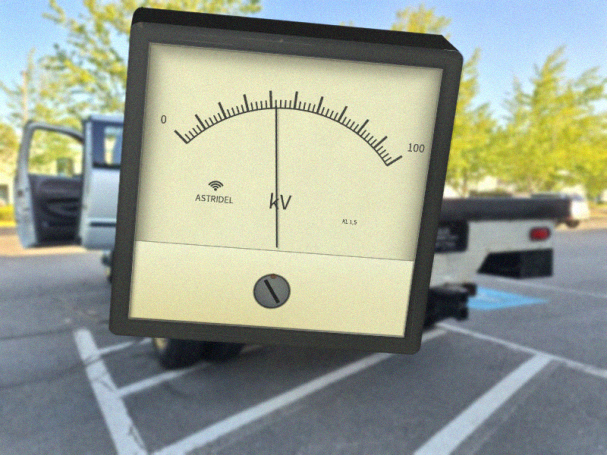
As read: 42 kV
